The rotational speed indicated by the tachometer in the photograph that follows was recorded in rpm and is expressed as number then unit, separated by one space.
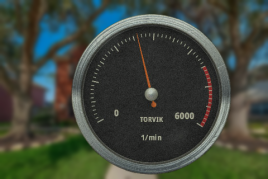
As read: 2600 rpm
